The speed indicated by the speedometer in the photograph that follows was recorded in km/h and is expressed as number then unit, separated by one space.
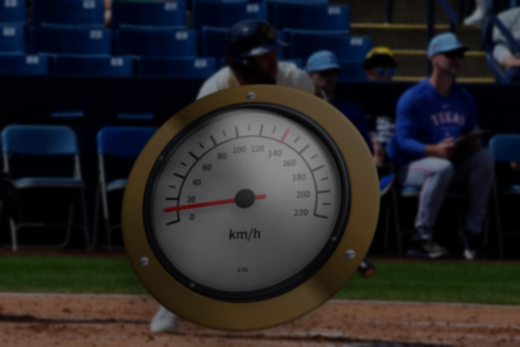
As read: 10 km/h
